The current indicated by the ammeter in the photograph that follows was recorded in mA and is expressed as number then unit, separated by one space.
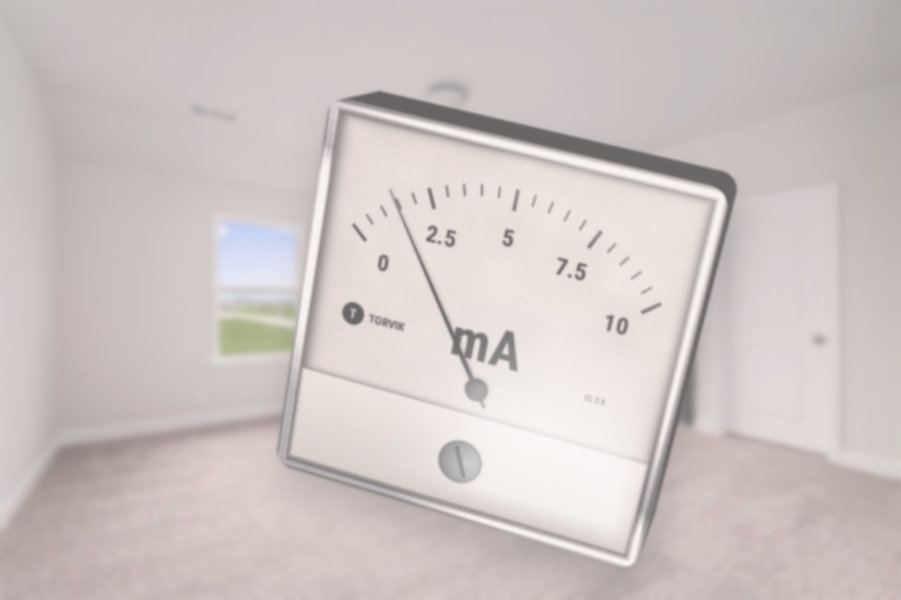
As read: 1.5 mA
